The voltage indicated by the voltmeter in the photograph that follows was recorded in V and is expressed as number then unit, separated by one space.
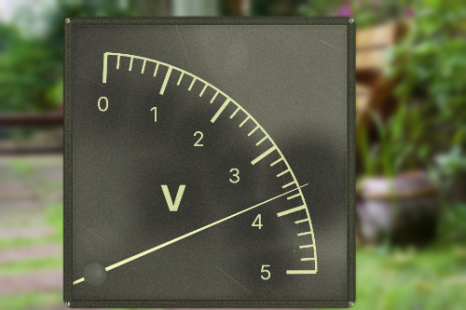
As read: 3.7 V
